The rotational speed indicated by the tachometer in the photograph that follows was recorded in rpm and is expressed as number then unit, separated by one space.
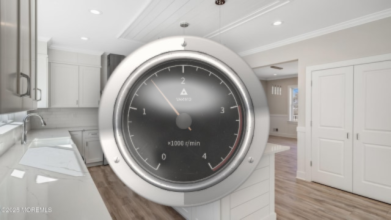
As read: 1500 rpm
